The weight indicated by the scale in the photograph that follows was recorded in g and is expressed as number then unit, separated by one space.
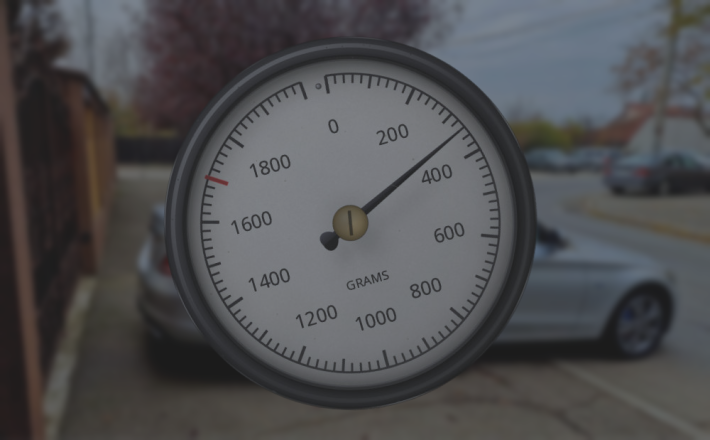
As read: 340 g
